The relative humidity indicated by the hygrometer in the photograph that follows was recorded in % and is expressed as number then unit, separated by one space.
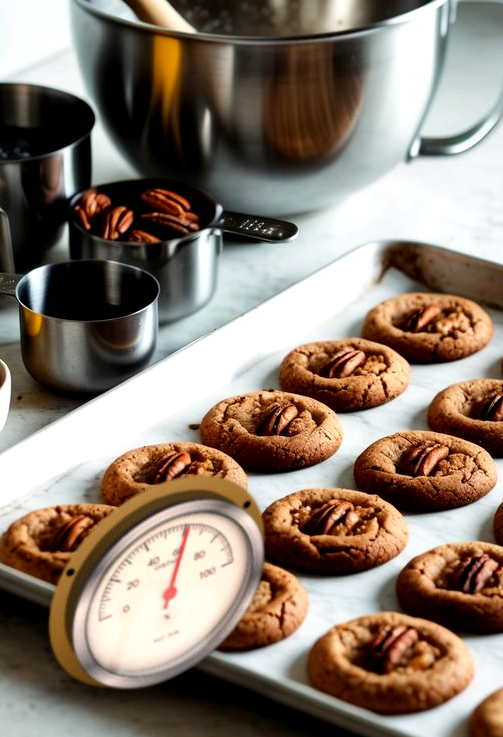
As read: 60 %
